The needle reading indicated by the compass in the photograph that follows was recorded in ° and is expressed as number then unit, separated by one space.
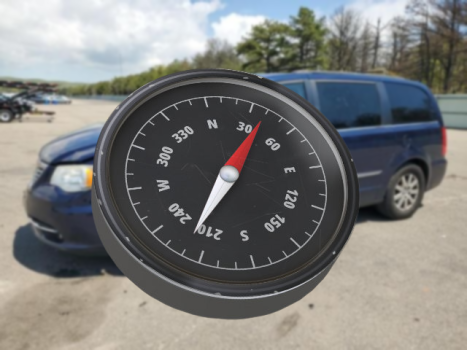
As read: 40 °
